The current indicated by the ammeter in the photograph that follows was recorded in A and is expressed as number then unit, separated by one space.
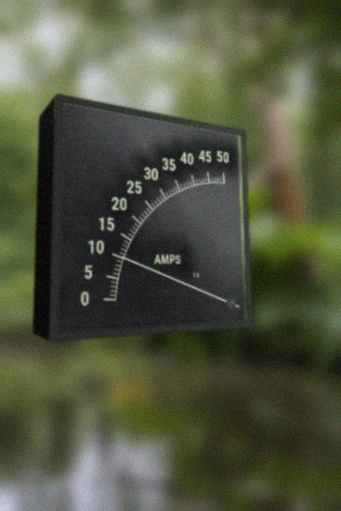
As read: 10 A
